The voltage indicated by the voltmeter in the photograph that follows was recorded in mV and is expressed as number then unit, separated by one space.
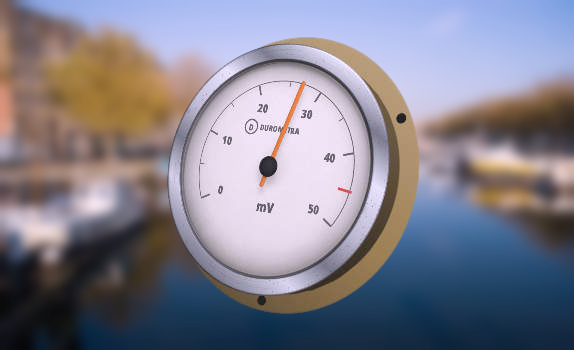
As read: 27.5 mV
